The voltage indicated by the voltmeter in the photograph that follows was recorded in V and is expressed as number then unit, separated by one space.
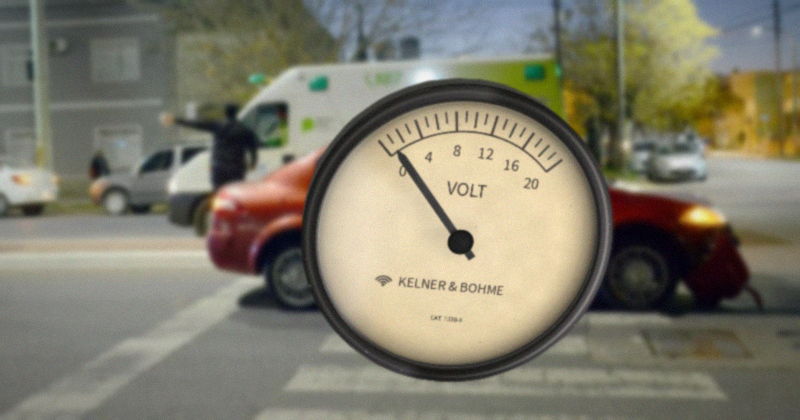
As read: 1 V
